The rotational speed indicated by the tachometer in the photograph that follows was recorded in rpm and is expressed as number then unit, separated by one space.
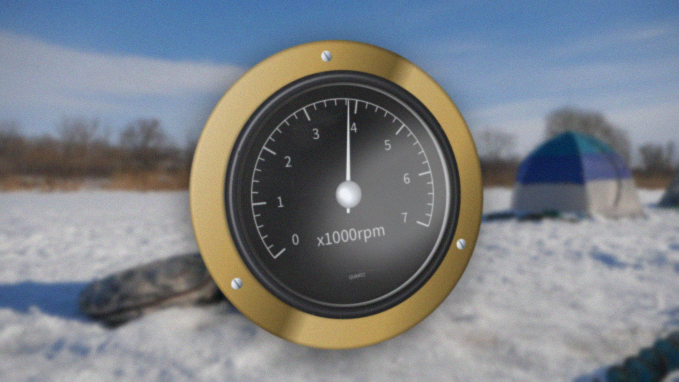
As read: 3800 rpm
